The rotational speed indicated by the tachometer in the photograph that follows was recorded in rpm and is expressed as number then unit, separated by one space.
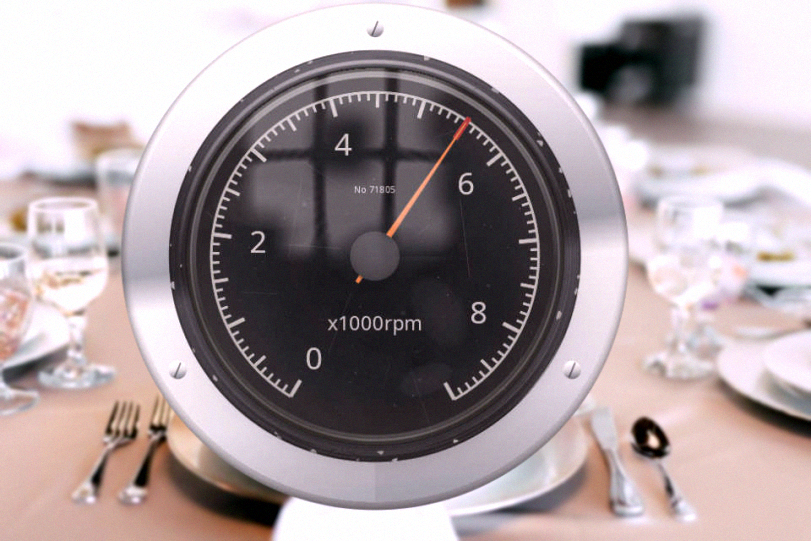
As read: 5500 rpm
